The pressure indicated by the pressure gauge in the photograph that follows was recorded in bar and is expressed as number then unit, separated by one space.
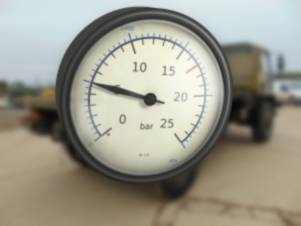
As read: 5 bar
